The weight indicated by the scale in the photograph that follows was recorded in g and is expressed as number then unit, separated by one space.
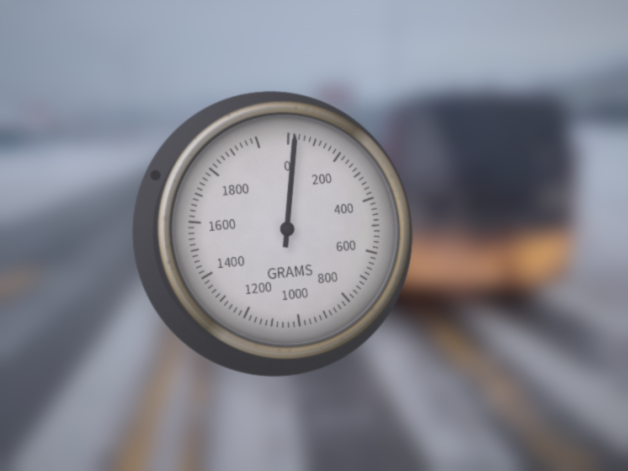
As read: 20 g
